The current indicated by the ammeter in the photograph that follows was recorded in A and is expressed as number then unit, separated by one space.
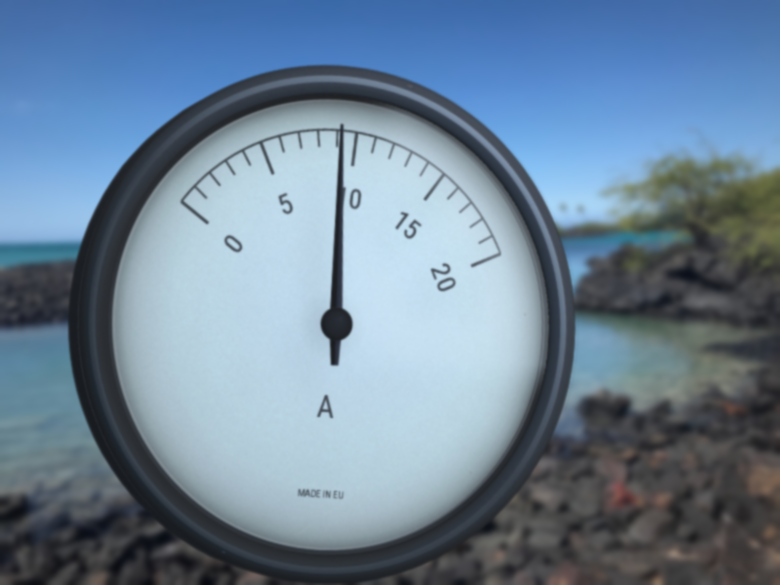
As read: 9 A
